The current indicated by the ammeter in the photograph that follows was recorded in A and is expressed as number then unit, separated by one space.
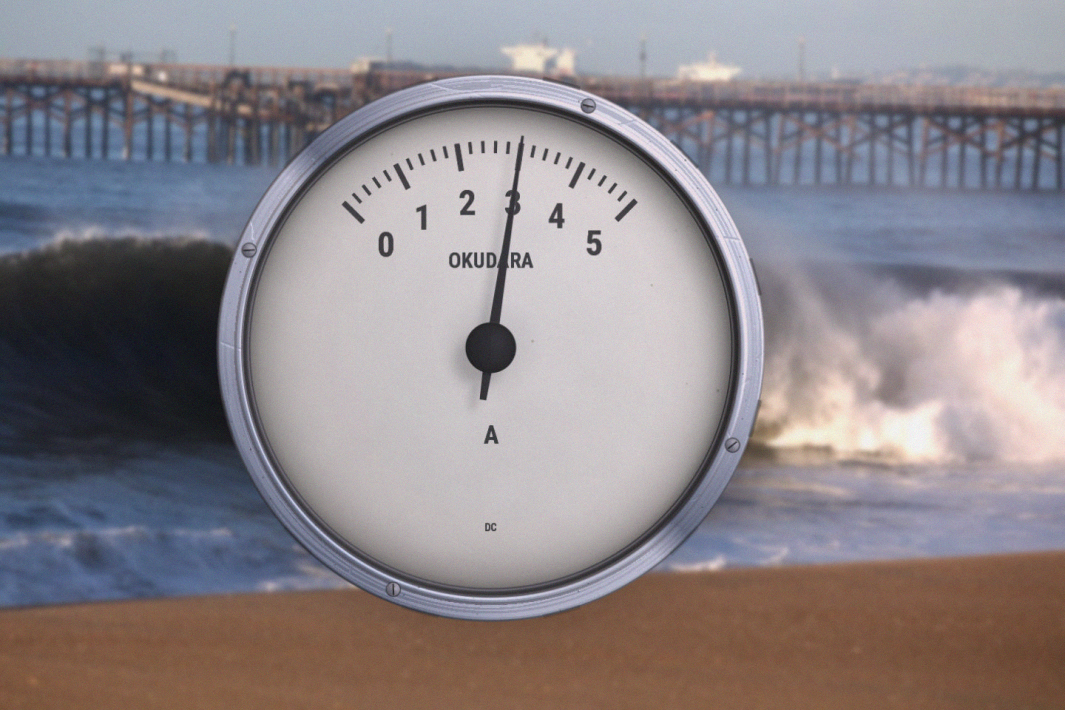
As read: 3 A
